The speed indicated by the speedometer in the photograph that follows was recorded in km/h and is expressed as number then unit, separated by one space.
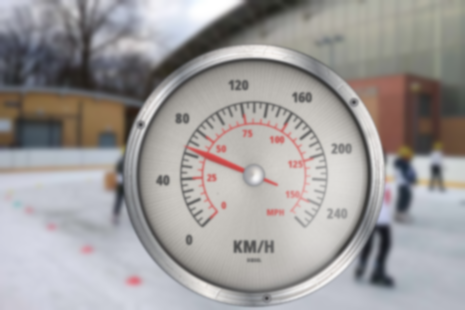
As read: 65 km/h
